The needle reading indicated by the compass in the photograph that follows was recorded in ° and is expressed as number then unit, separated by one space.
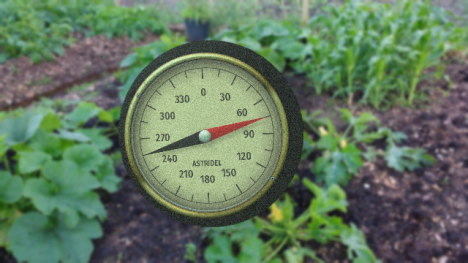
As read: 75 °
